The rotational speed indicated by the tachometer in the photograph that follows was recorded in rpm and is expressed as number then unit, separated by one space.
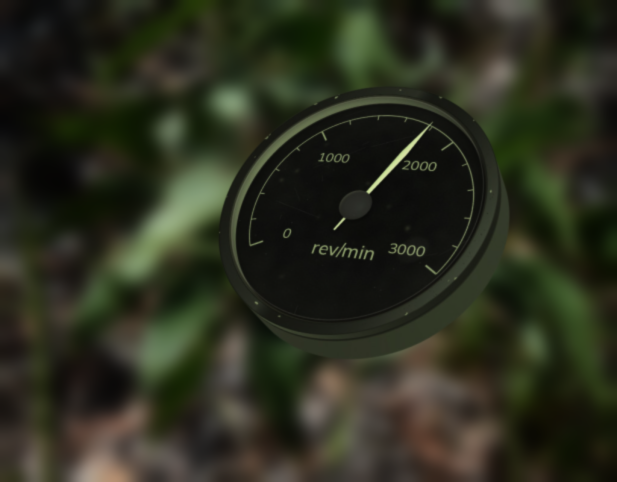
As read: 1800 rpm
